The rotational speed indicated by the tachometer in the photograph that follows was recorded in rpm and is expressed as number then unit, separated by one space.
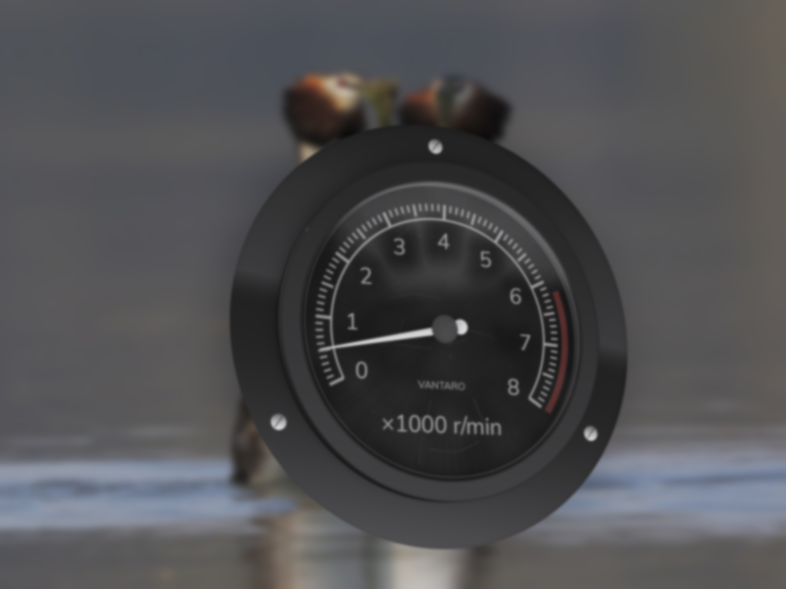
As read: 500 rpm
